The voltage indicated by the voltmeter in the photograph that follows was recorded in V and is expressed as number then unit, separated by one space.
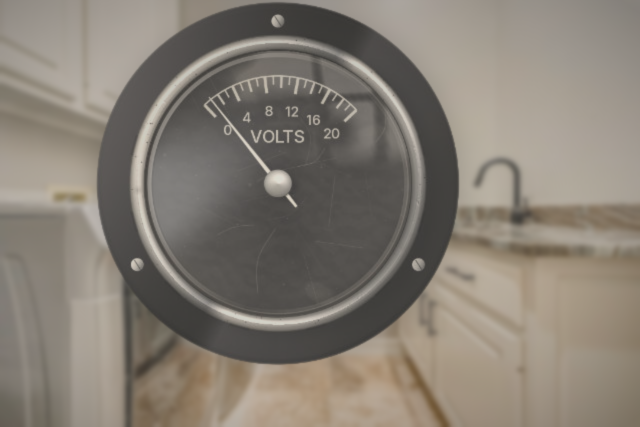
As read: 1 V
